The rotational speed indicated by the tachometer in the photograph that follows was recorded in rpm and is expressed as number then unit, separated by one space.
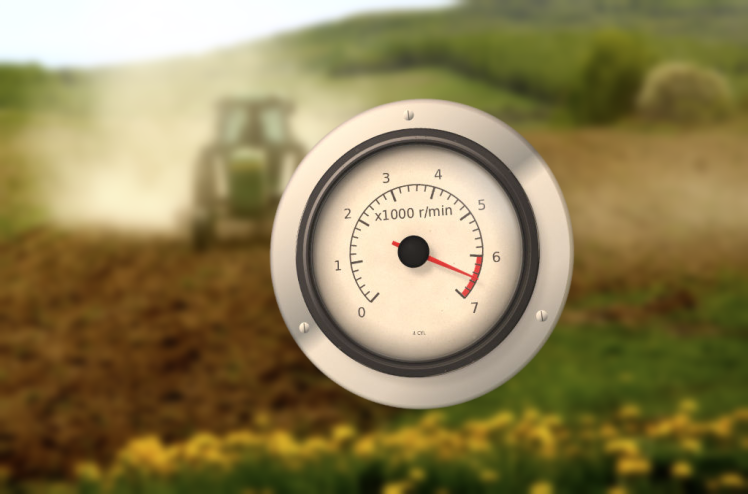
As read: 6500 rpm
